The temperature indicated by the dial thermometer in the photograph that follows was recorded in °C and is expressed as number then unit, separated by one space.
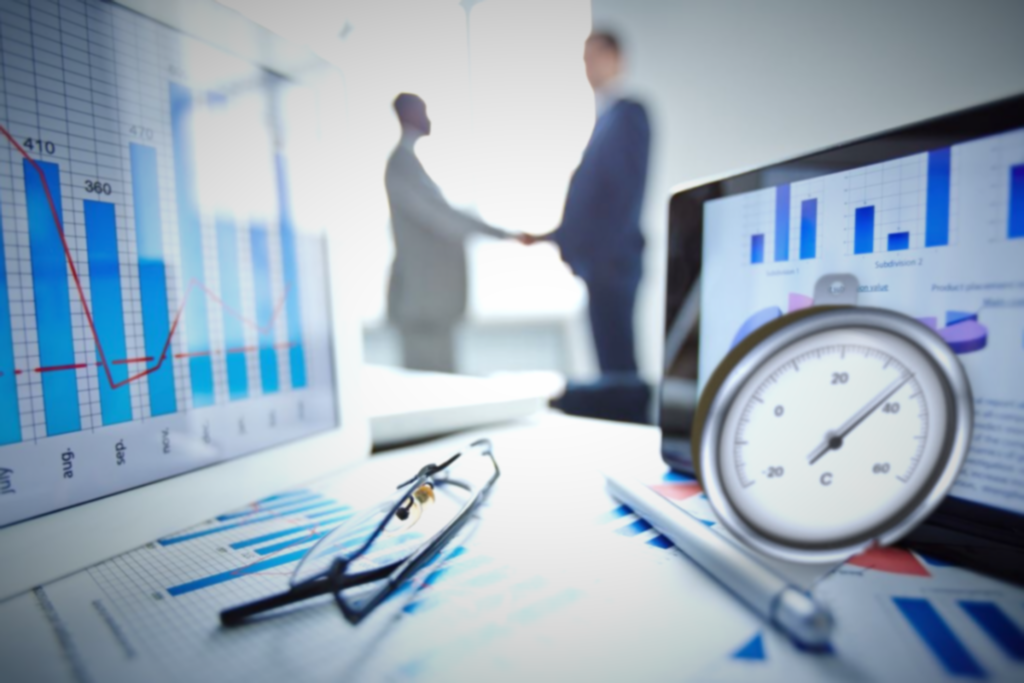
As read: 35 °C
